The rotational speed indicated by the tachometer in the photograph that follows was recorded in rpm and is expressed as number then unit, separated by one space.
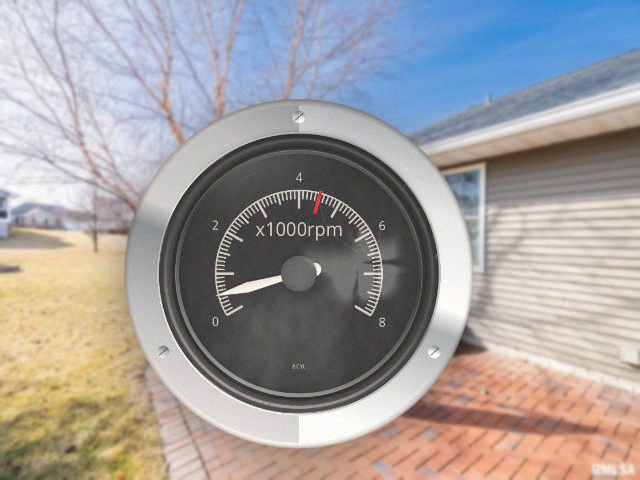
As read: 500 rpm
